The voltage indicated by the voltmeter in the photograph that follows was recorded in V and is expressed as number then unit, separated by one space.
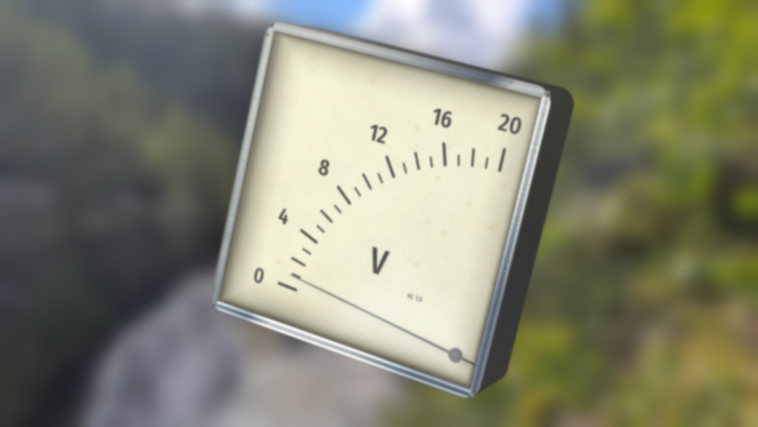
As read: 1 V
